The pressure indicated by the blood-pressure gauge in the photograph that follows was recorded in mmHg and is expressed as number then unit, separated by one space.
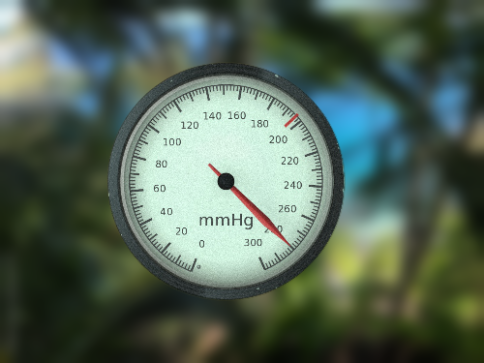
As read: 280 mmHg
